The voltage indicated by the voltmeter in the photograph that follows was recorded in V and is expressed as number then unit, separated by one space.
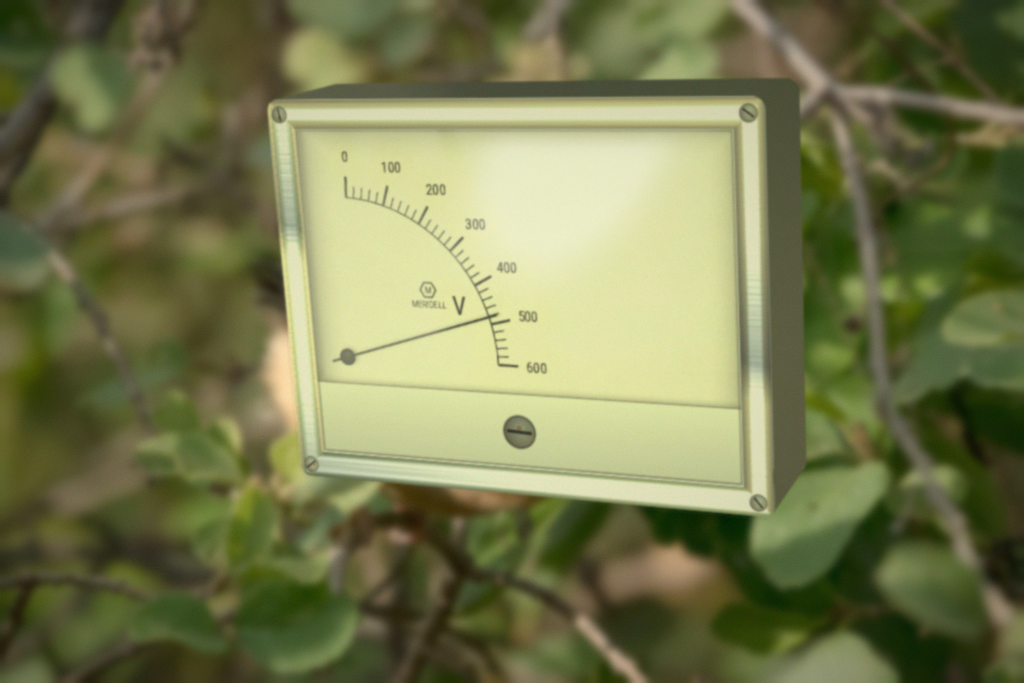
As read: 480 V
